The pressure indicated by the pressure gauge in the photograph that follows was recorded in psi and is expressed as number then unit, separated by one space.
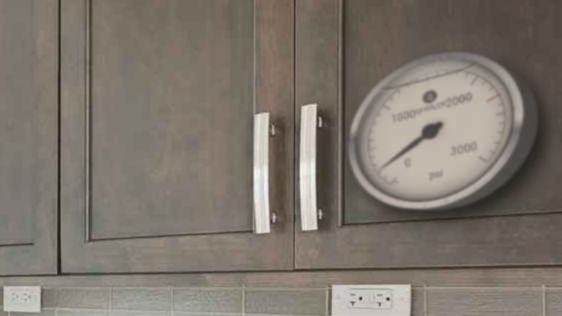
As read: 200 psi
